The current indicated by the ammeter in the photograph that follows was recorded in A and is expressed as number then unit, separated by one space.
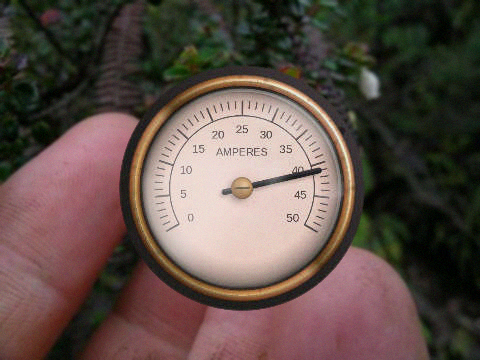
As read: 41 A
